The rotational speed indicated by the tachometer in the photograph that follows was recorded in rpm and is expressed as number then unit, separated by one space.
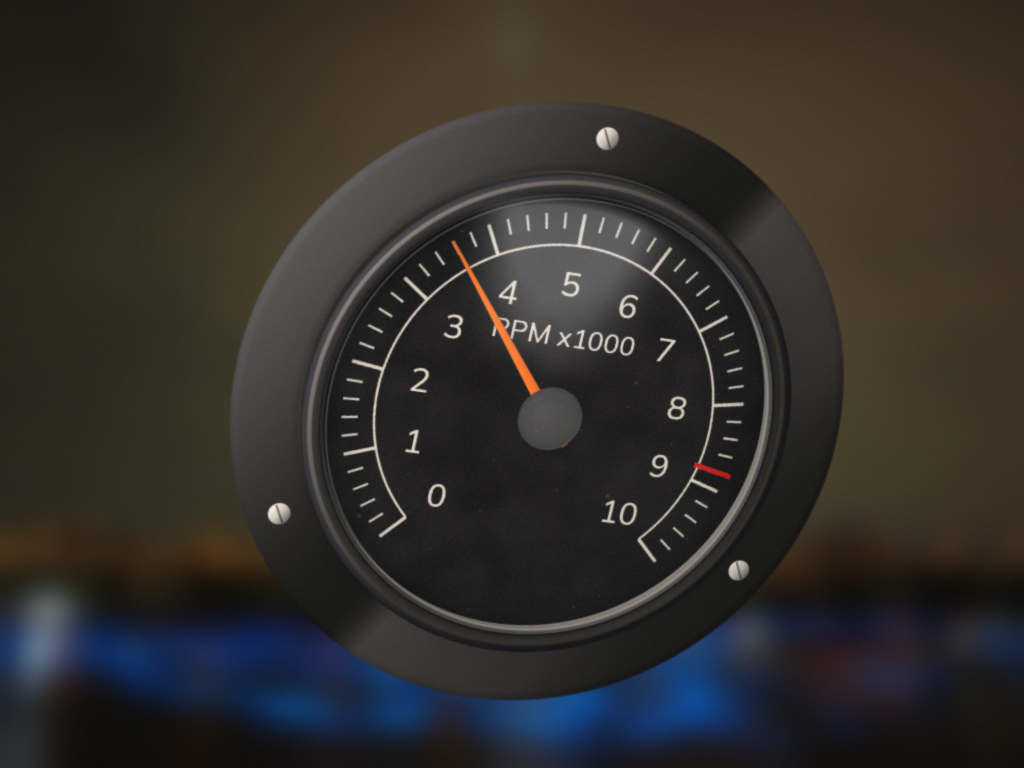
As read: 3600 rpm
